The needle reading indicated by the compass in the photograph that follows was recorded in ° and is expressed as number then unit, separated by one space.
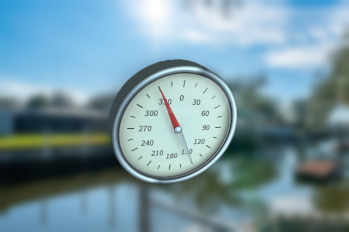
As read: 330 °
